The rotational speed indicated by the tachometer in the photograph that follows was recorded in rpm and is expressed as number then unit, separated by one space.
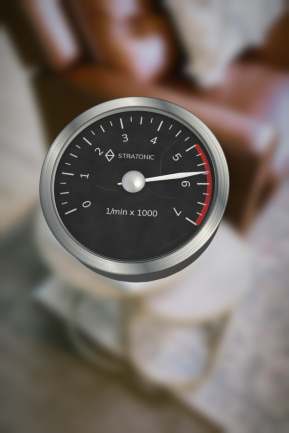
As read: 5750 rpm
